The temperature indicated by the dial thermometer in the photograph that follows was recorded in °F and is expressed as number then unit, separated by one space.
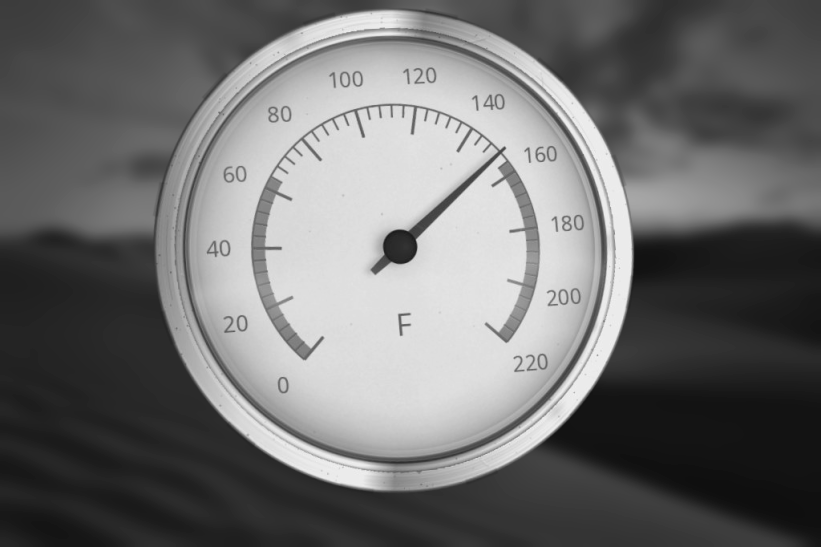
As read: 152 °F
